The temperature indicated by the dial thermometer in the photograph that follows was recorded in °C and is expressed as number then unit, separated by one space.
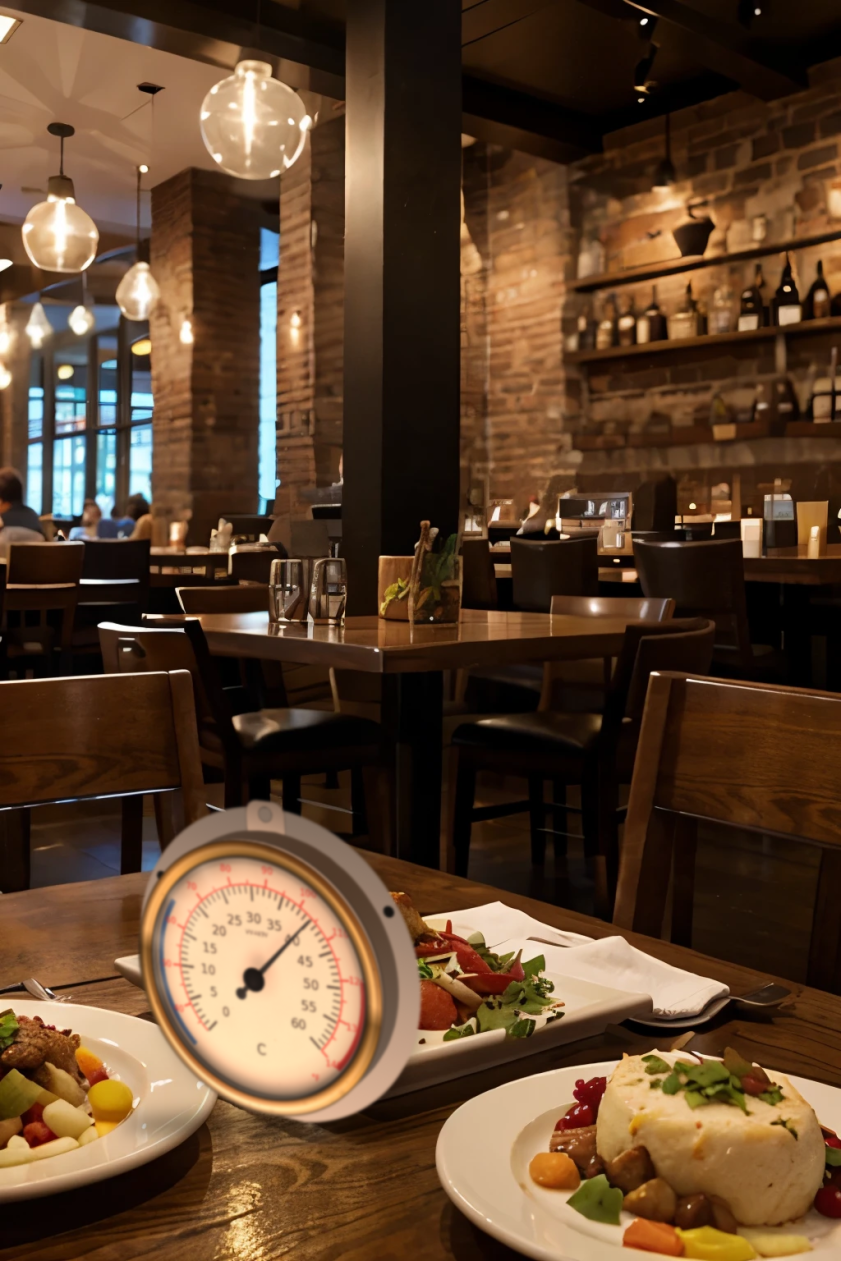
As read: 40 °C
